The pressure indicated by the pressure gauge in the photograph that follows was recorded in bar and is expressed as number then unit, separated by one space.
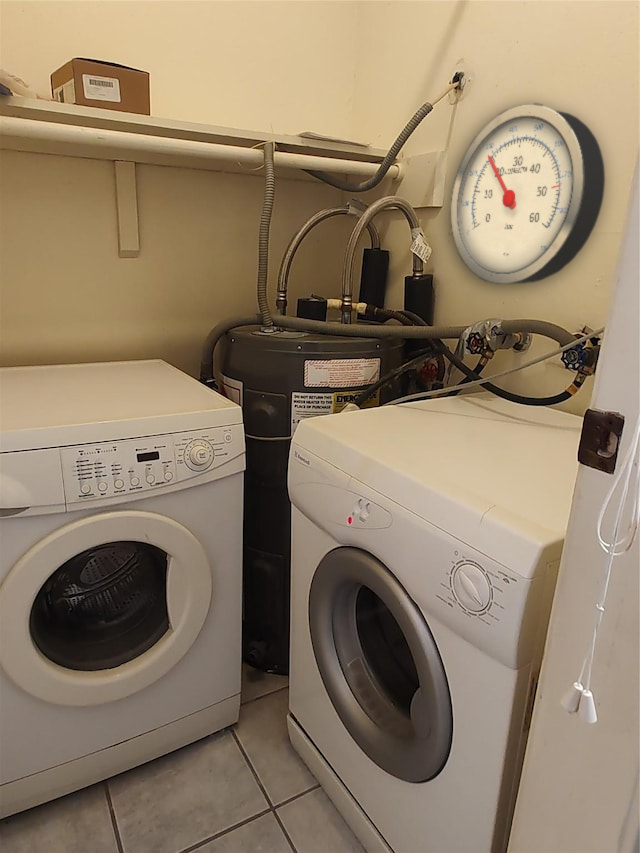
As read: 20 bar
